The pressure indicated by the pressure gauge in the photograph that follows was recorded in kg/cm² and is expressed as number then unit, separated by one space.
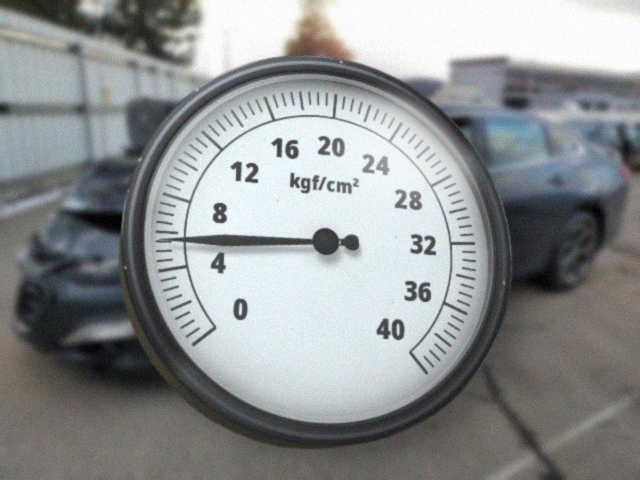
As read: 5.5 kg/cm²
